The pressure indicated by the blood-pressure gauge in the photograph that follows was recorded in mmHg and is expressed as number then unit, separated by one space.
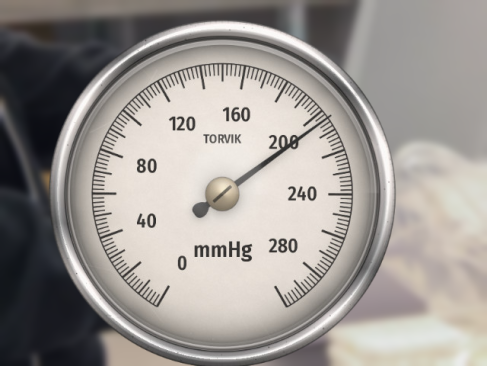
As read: 204 mmHg
